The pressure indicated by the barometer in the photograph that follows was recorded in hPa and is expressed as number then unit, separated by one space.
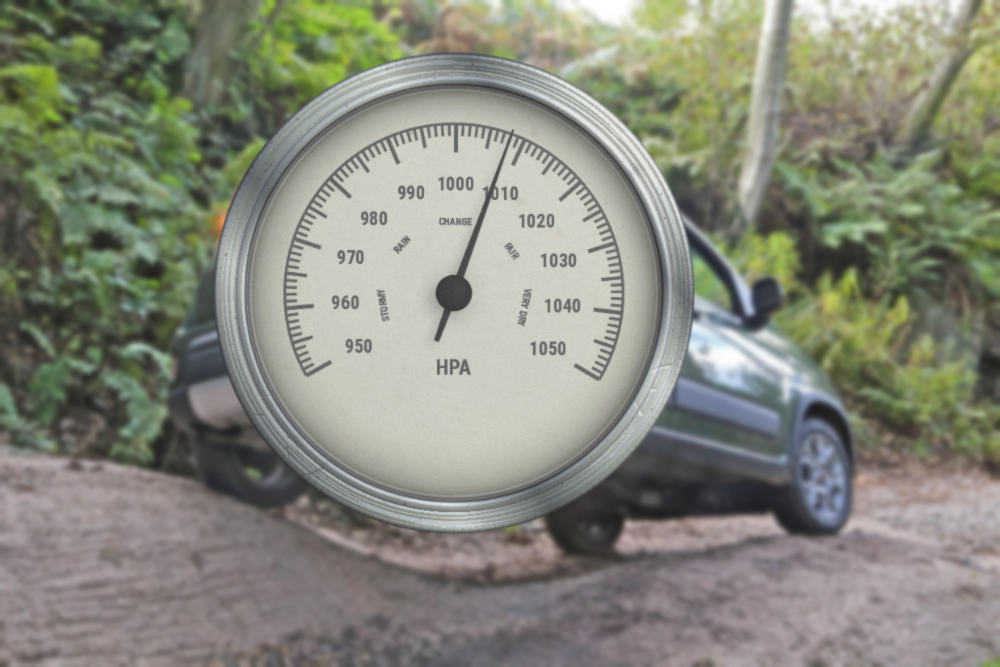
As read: 1008 hPa
